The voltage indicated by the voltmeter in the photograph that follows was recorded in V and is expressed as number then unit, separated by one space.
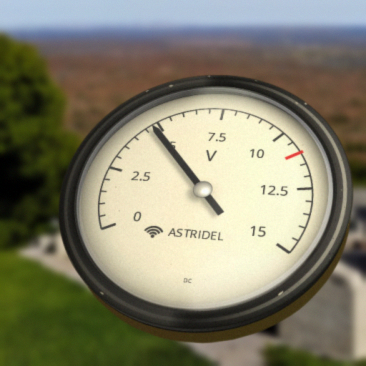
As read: 4.75 V
